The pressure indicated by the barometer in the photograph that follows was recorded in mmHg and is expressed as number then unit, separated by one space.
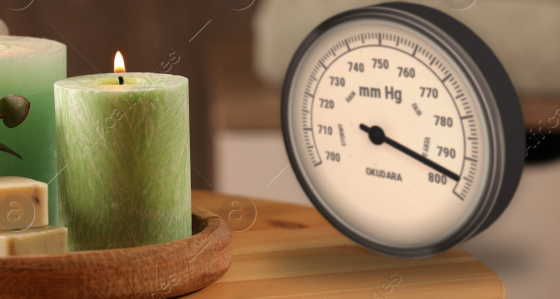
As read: 795 mmHg
